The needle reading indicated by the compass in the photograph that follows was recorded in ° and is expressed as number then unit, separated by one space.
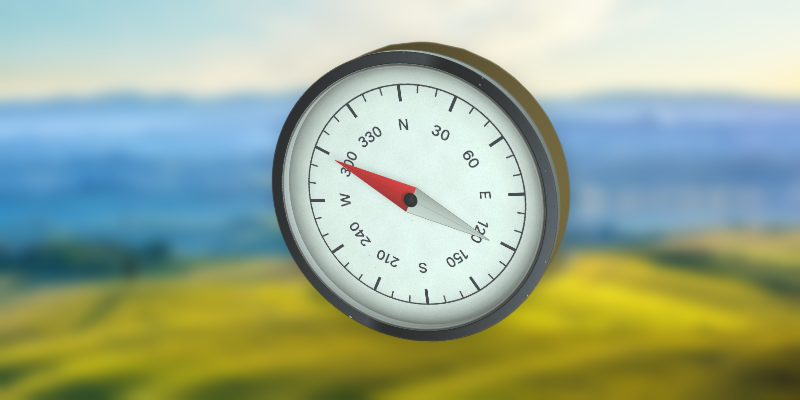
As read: 300 °
